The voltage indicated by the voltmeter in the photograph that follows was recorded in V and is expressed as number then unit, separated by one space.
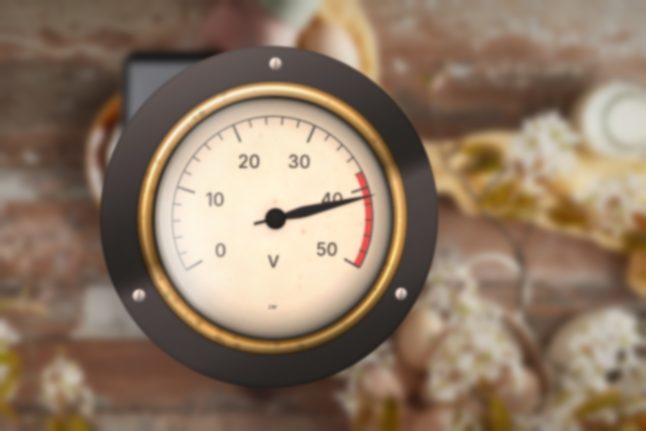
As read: 41 V
